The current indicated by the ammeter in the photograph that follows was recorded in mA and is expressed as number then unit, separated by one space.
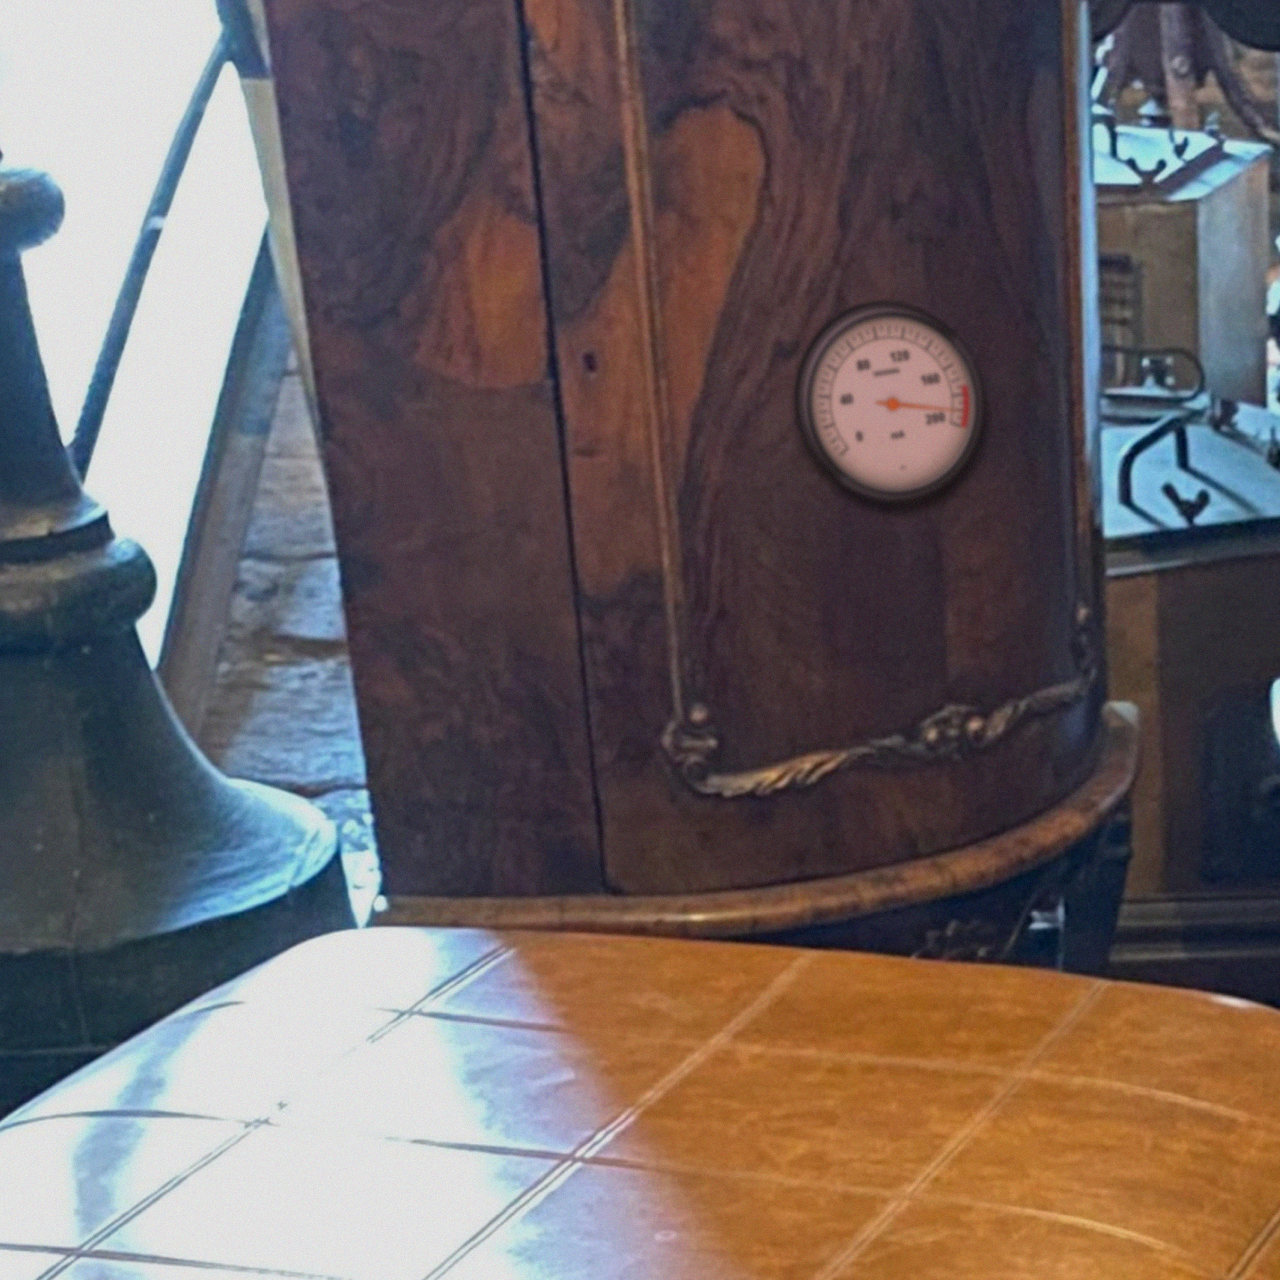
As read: 190 mA
